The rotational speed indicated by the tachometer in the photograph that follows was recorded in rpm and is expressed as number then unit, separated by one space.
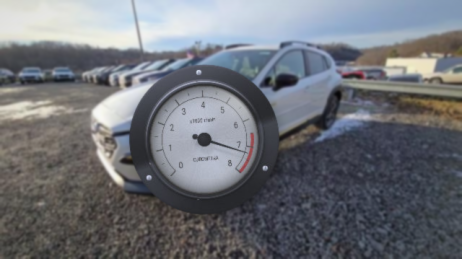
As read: 7250 rpm
